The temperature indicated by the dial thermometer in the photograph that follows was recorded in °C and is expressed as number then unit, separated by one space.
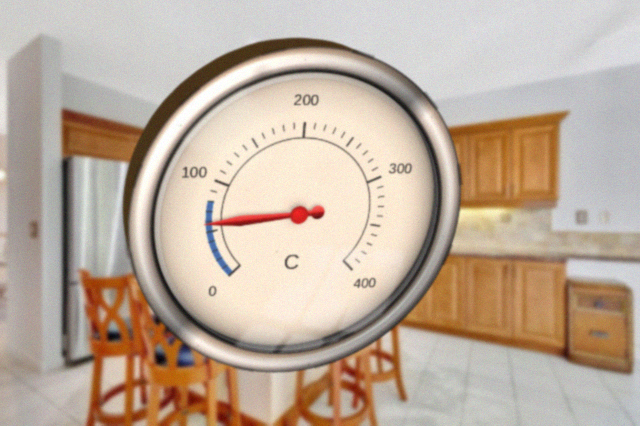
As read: 60 °C
